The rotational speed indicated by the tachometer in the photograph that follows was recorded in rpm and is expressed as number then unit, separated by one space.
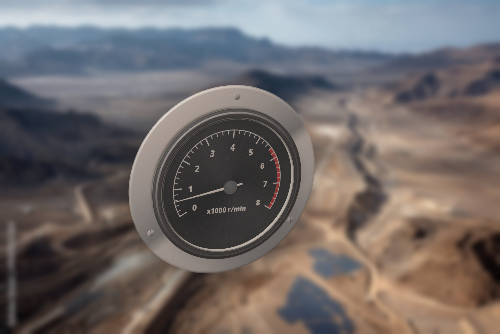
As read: 600 rpm
